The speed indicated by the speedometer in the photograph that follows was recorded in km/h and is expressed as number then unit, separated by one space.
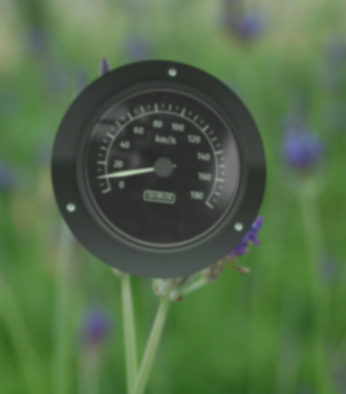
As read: 10 km/h
